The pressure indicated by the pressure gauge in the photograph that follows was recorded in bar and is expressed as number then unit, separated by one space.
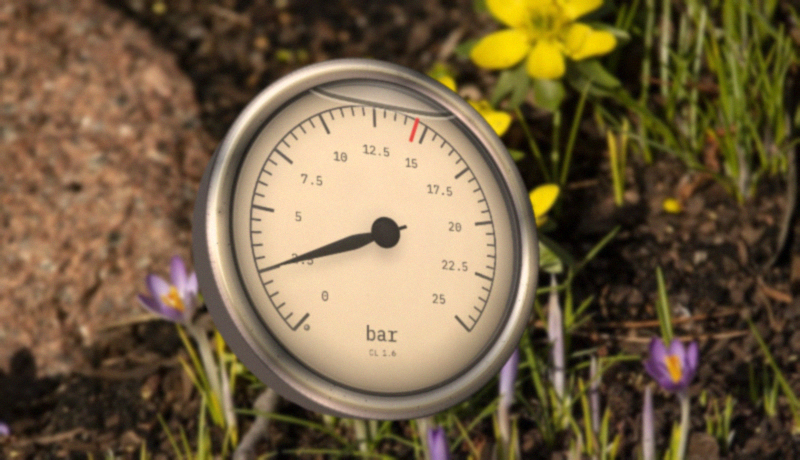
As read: 2.5 bar
